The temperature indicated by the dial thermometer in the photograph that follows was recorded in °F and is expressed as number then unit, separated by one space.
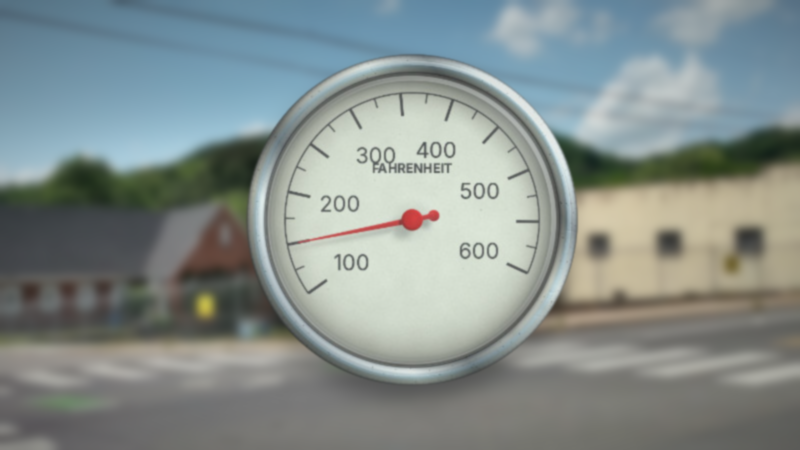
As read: 150 °F
